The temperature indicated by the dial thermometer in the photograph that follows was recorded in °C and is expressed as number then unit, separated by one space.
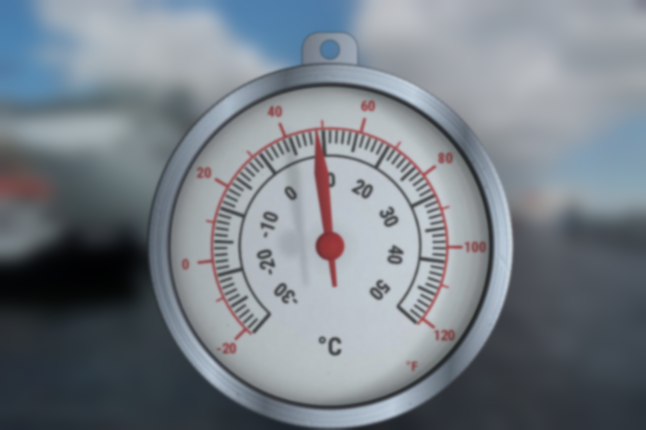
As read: 9 °C
